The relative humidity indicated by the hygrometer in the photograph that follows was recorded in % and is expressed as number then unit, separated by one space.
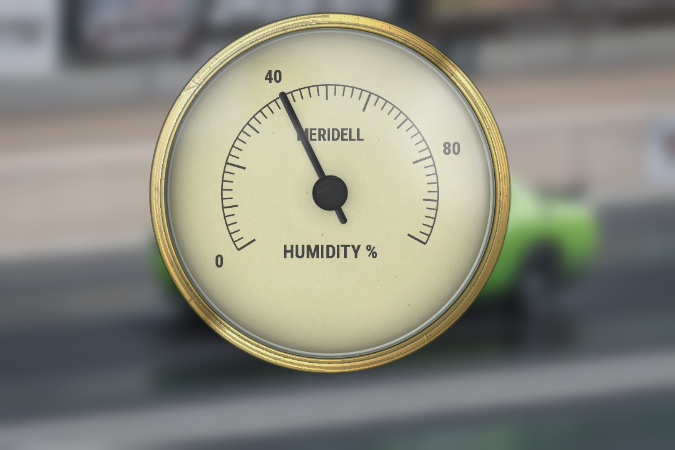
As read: 40 %
